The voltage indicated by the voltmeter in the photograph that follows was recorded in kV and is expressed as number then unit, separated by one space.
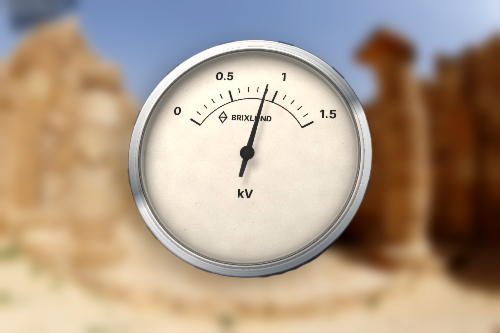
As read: 0.9 kV
